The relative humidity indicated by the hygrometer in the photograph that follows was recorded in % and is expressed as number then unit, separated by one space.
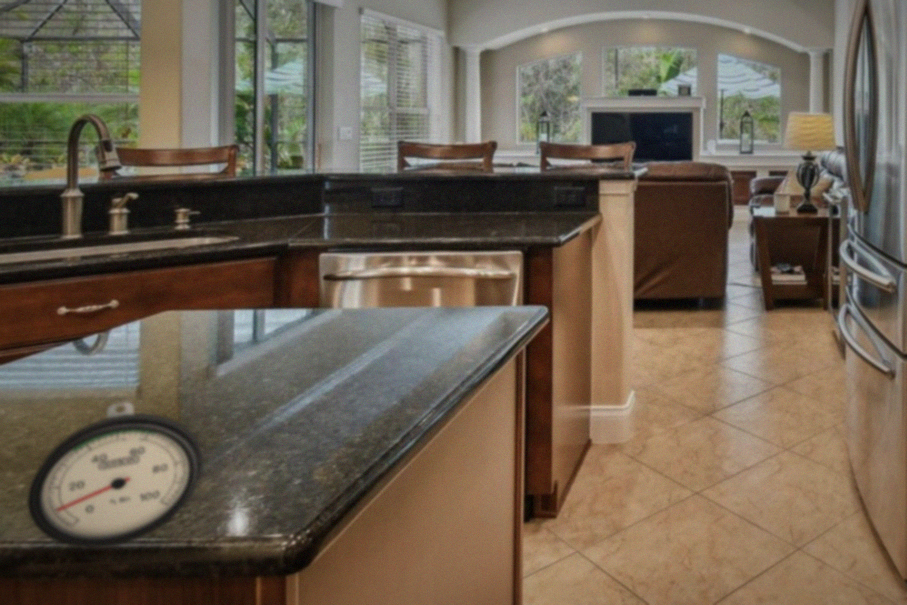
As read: 10 %
